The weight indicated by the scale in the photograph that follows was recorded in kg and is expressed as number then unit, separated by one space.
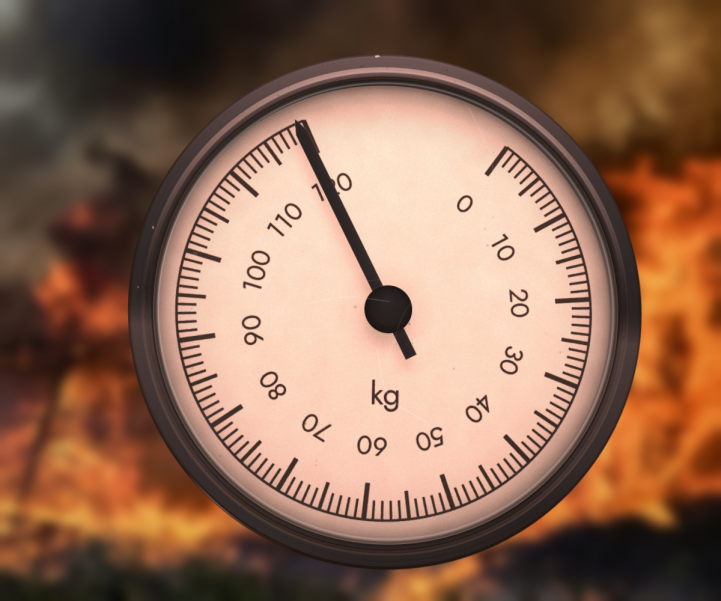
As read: 119 kg
